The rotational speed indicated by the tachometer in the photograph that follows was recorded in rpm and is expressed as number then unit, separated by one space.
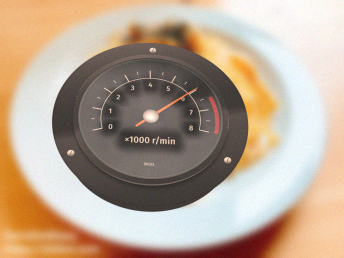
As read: 6000 rpm
